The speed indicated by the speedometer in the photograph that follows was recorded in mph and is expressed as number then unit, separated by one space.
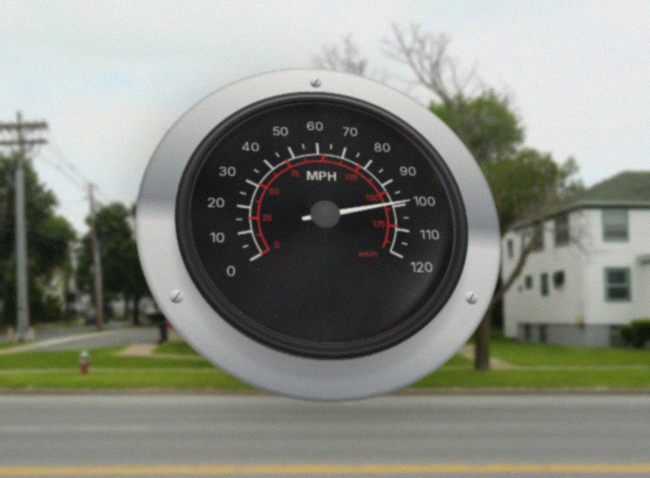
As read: 100 mph
